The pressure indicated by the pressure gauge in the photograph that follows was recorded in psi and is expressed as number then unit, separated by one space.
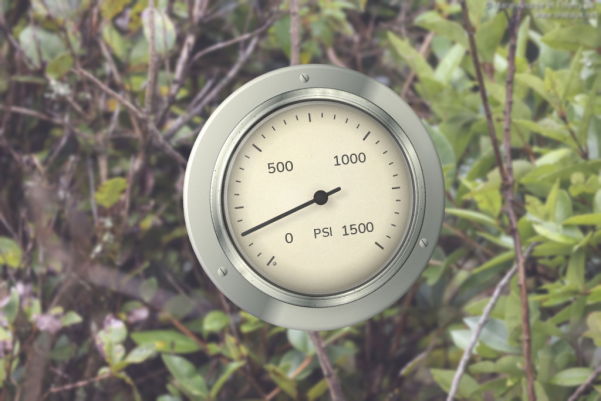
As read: 150 psi
